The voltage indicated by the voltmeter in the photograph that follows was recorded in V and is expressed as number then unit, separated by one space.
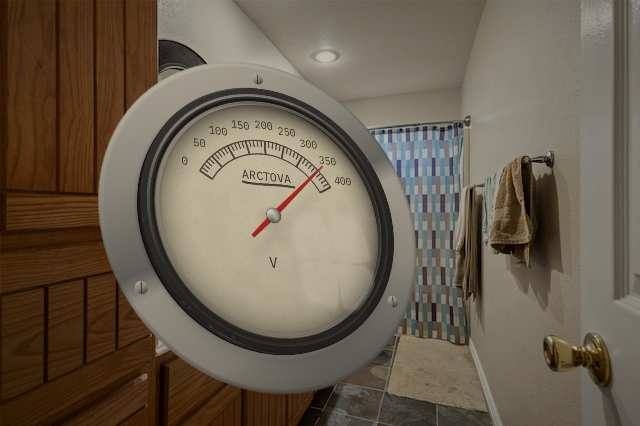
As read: 350 V
